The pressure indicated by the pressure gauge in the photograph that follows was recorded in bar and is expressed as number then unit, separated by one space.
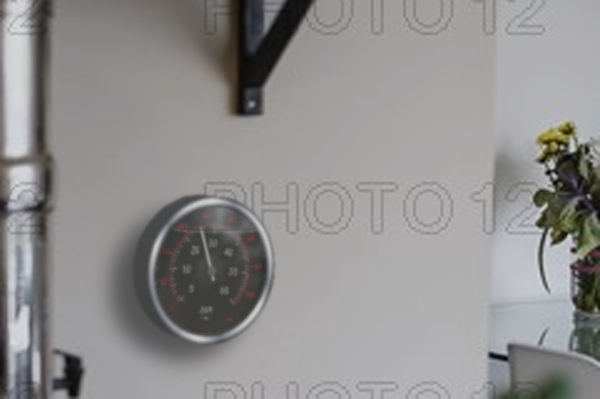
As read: 25 bar
